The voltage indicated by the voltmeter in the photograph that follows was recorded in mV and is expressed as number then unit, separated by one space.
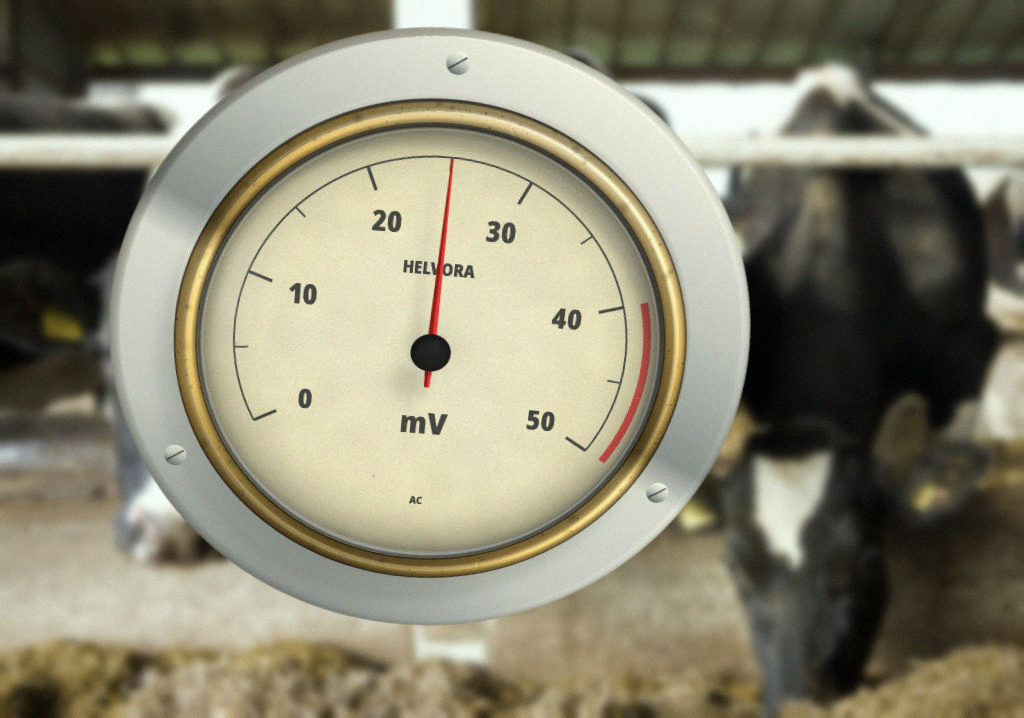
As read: 25 mV
